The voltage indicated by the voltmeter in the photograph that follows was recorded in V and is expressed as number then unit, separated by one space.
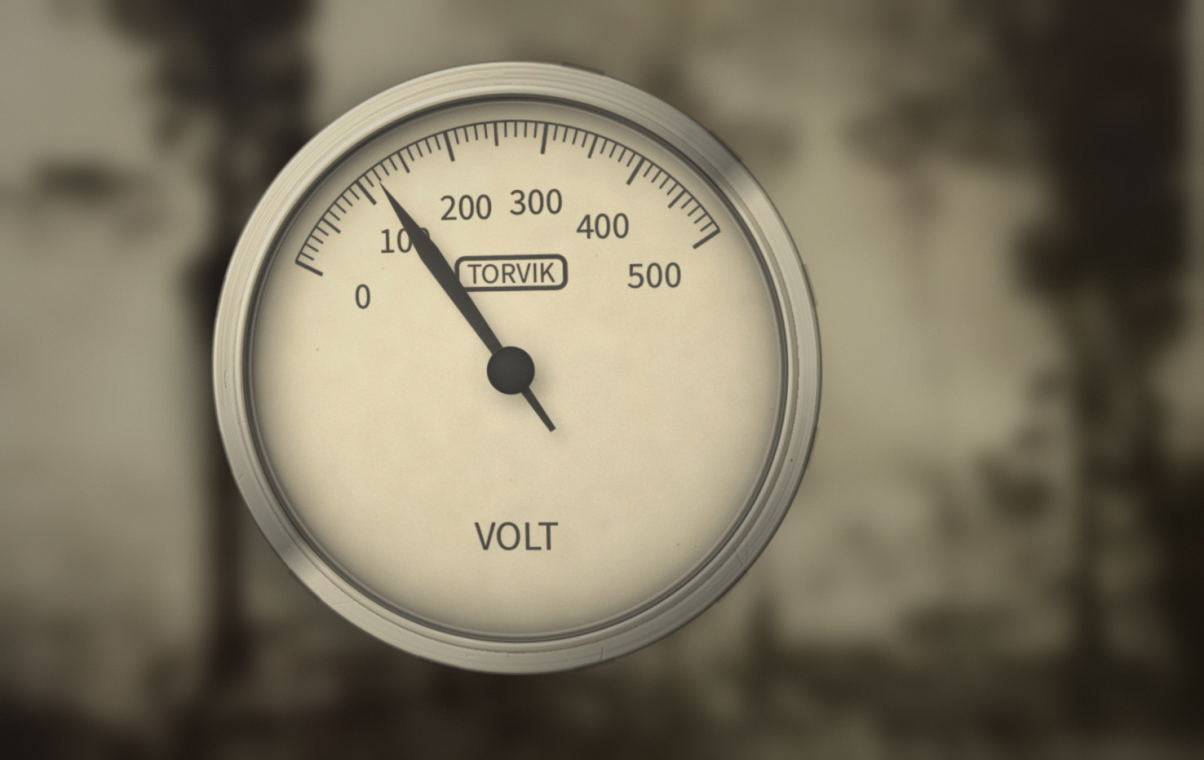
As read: 120 V
